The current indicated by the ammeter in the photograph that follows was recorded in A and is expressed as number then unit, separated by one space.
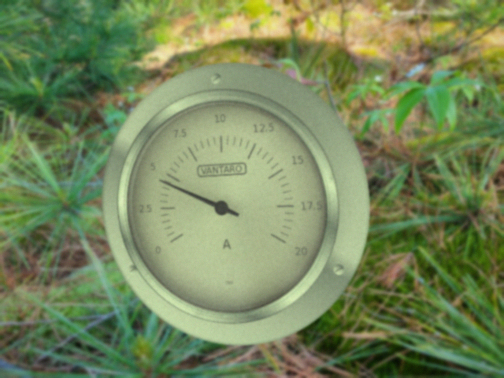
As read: 4.5 A
